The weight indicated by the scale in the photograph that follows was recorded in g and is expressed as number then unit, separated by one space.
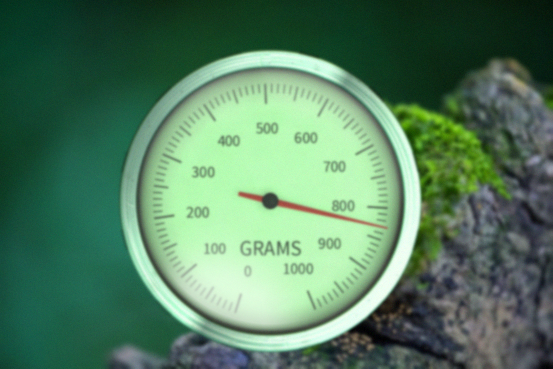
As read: 830 g
